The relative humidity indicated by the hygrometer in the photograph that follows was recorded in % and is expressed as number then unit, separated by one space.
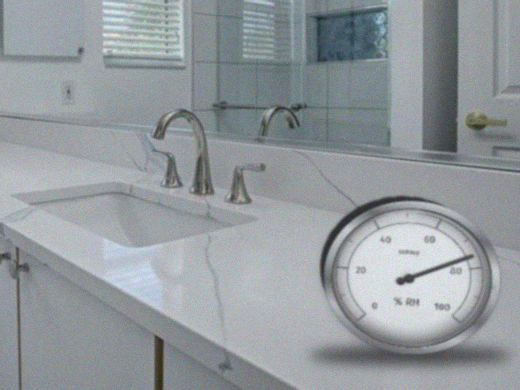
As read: 75 %
